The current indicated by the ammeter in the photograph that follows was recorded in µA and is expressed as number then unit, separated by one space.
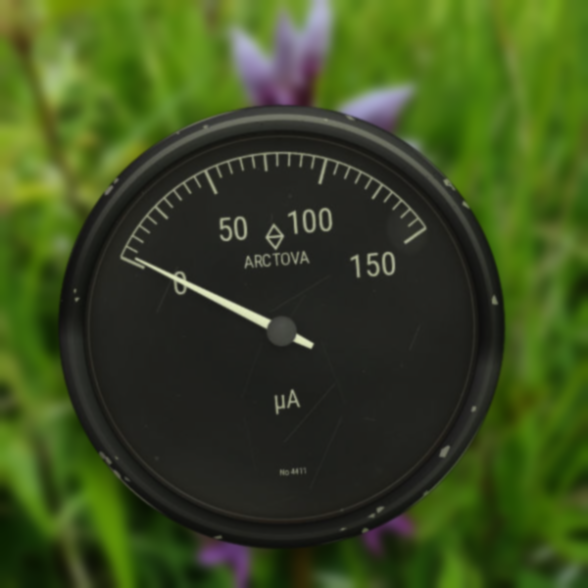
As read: 2.5 µA
